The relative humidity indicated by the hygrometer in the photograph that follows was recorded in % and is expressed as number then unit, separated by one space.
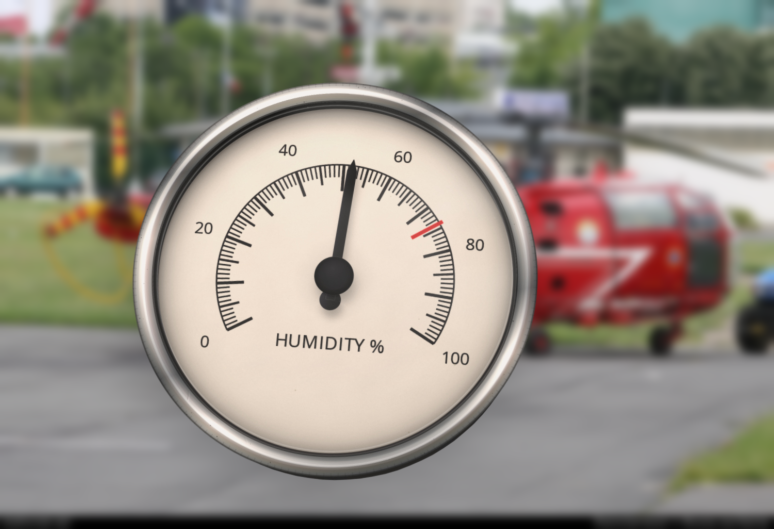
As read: 52 %
